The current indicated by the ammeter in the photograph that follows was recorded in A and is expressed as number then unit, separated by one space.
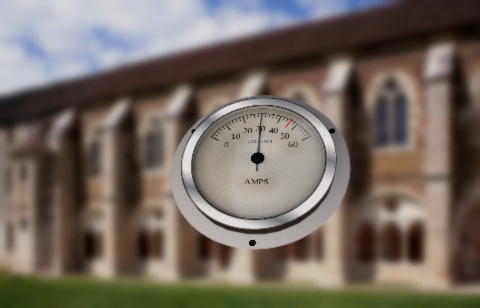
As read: 30 A
